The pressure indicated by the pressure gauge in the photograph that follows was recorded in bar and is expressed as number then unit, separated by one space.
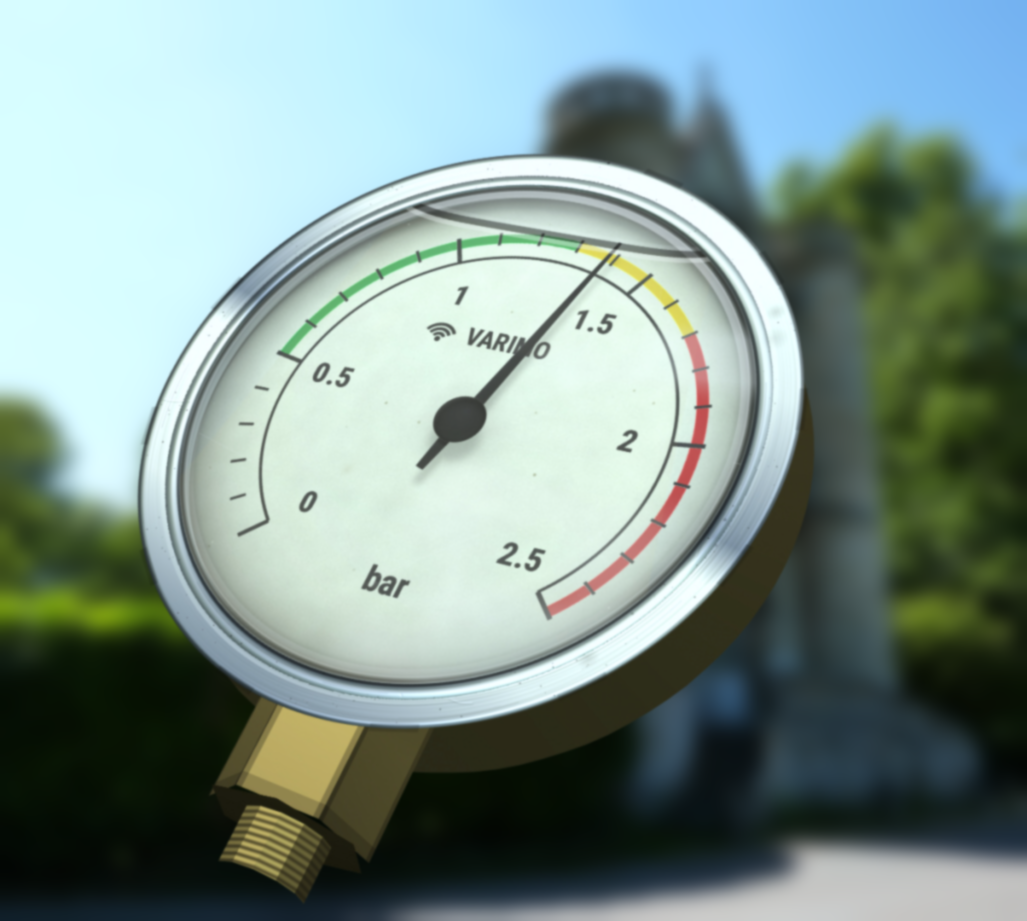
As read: 1.4 bar
